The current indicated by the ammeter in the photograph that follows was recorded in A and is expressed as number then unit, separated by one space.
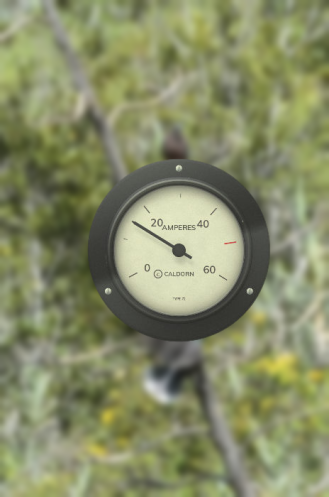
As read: 15 A
